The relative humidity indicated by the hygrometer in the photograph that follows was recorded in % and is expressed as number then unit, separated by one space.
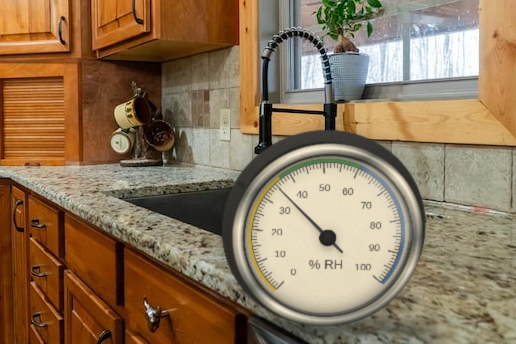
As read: 35 %
